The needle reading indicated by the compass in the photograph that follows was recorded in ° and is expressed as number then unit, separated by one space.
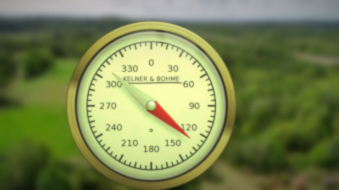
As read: 130 °
